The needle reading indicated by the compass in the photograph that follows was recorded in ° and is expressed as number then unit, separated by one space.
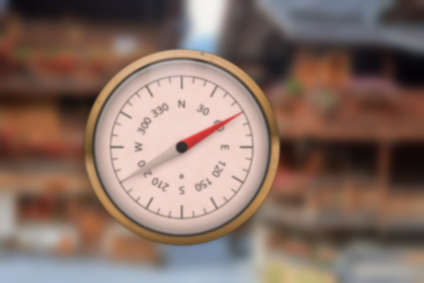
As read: 60 °
